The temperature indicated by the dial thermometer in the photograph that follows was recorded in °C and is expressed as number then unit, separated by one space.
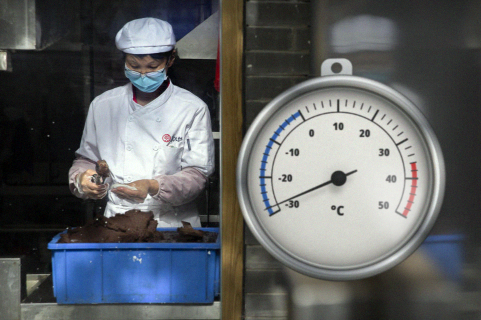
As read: -28 °C
